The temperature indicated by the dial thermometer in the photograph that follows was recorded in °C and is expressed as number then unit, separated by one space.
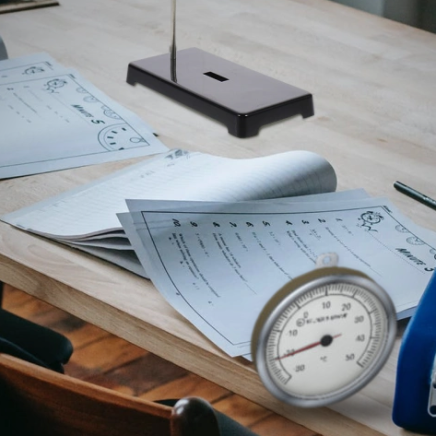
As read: -20 °C
